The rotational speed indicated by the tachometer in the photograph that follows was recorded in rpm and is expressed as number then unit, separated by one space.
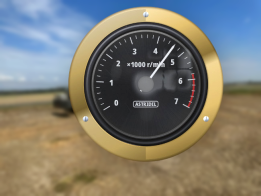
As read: 4600 rpm
